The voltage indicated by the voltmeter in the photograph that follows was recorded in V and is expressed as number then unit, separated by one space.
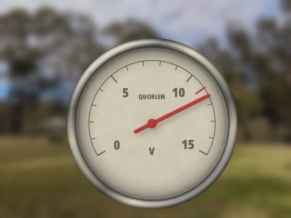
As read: 11.5 V
